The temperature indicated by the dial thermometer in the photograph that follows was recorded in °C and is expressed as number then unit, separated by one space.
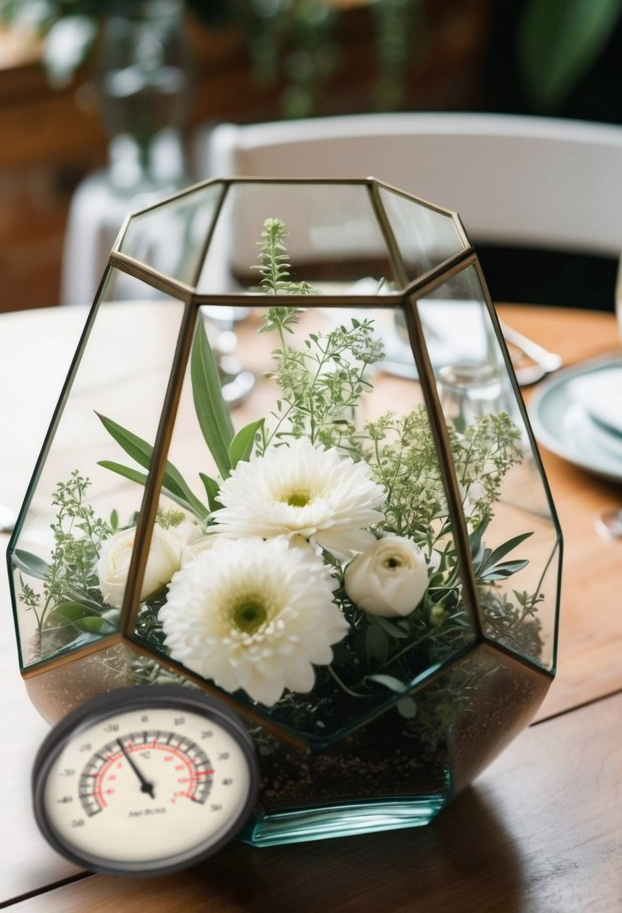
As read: -10 °C
